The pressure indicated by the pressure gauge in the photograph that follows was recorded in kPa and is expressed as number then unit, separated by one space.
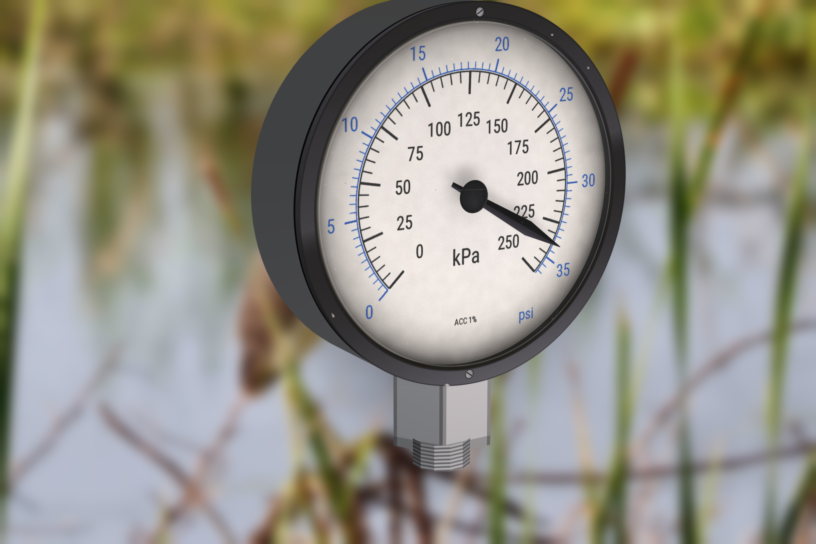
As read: 235 kPa
